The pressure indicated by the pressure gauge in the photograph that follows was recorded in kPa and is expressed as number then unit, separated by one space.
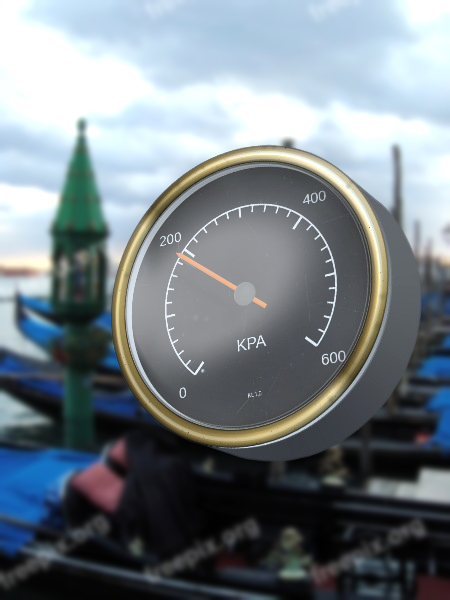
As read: 190 kPa
